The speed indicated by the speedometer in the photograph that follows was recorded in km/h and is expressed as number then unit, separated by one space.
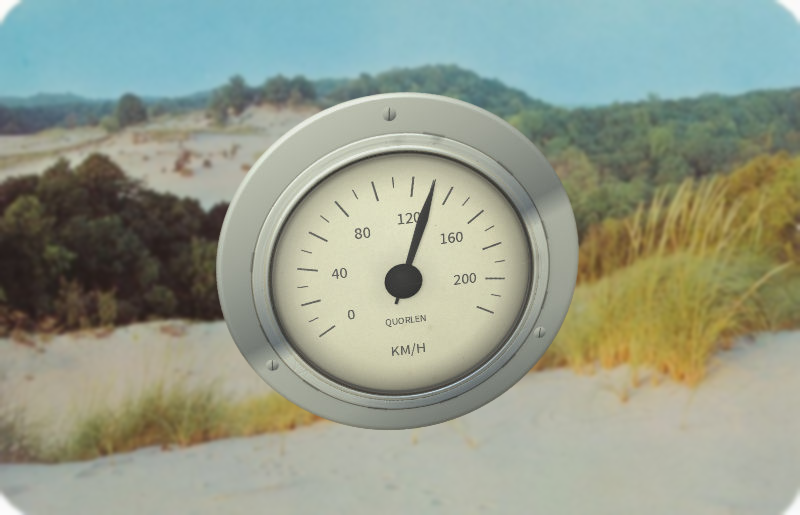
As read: 130 km/h
